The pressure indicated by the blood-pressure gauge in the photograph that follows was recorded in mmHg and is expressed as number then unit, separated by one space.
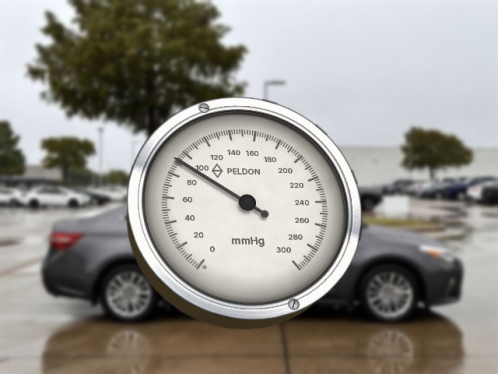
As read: 90 mmHg
